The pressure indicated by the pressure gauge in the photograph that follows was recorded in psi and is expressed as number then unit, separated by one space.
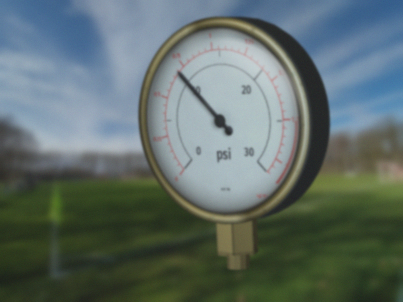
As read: 10 psi
